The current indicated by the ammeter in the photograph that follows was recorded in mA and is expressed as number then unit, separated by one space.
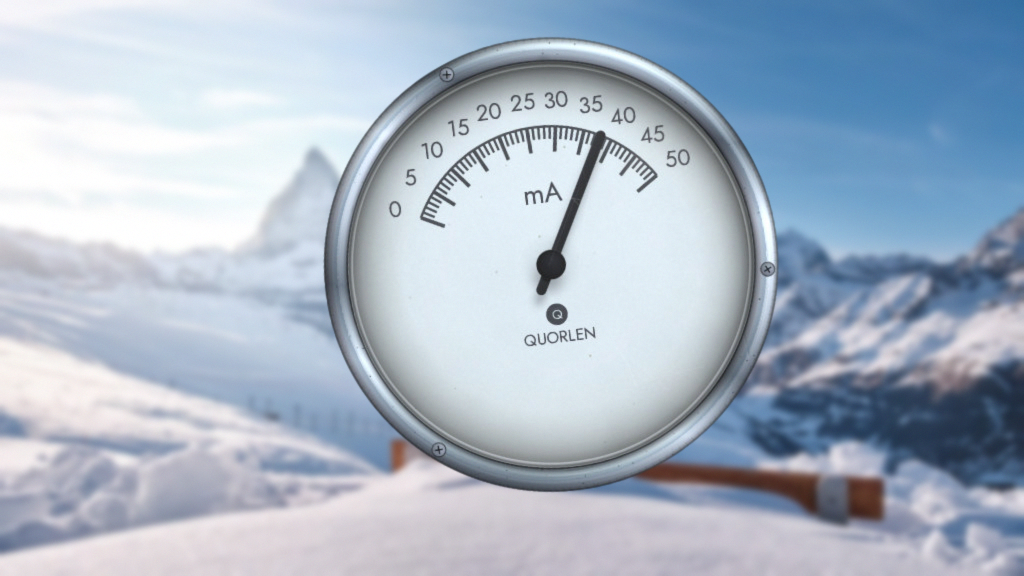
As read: 38 mA
